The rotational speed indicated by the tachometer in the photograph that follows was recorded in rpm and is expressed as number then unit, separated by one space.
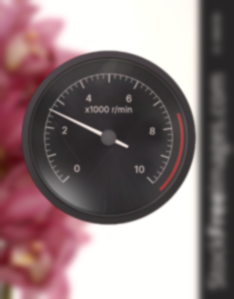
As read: 2600 rpm
